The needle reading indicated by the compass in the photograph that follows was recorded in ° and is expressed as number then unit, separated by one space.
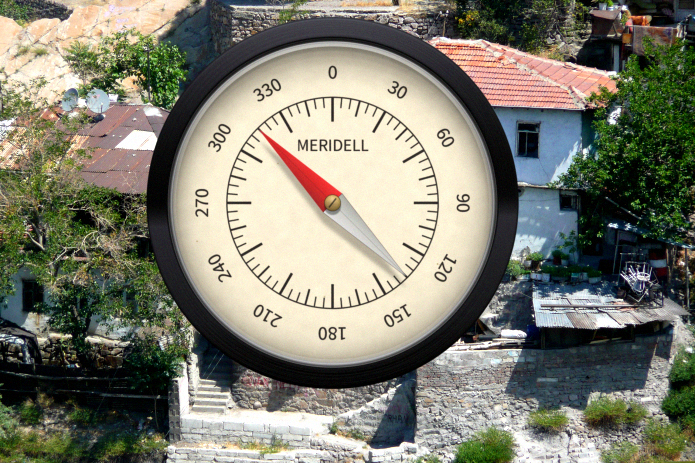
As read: 315 °
